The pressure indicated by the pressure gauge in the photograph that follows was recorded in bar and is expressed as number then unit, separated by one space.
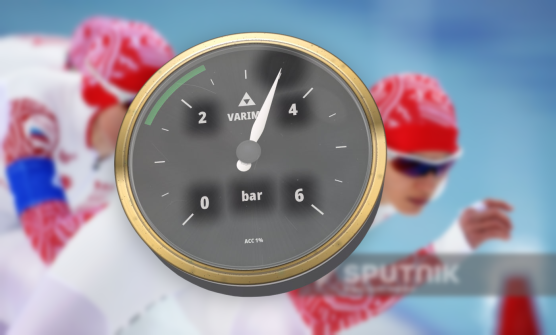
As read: 3.5 bar
